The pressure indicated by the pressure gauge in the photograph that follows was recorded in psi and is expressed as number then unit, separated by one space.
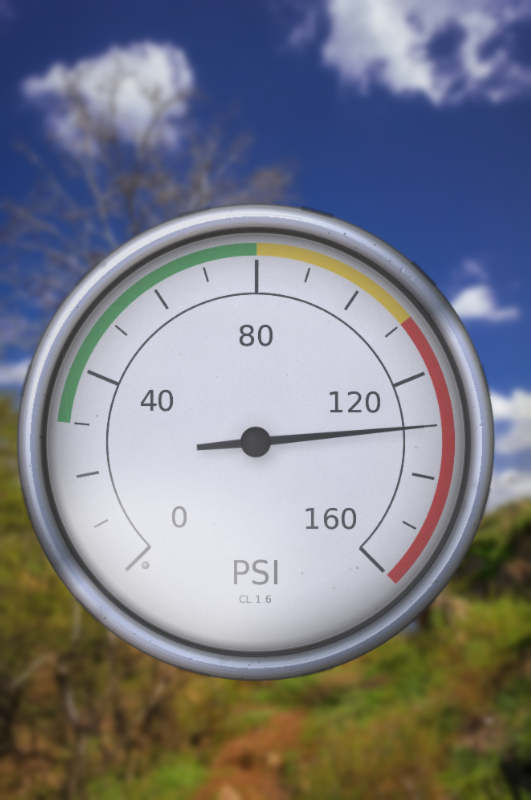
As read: 130 psi
